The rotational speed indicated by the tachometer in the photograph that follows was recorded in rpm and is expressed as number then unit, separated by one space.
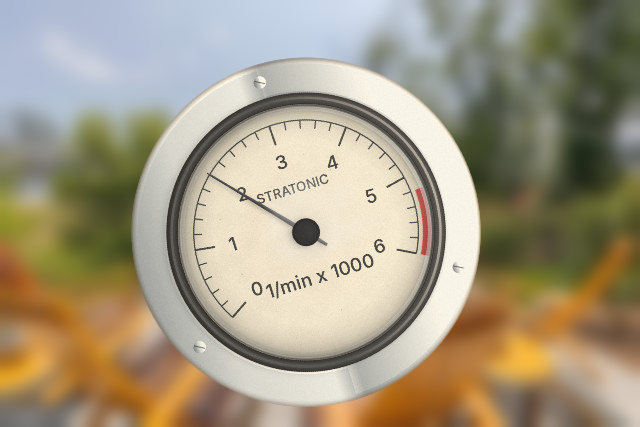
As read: 2000 rpm
